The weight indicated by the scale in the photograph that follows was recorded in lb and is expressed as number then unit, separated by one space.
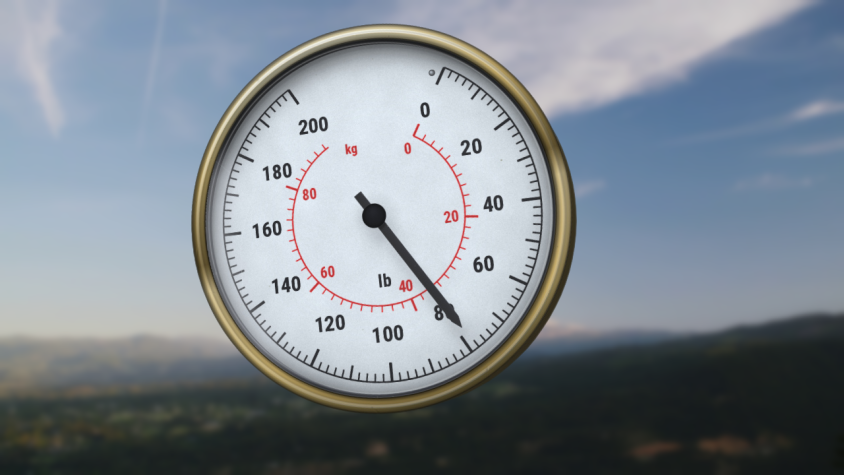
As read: 78 lb
